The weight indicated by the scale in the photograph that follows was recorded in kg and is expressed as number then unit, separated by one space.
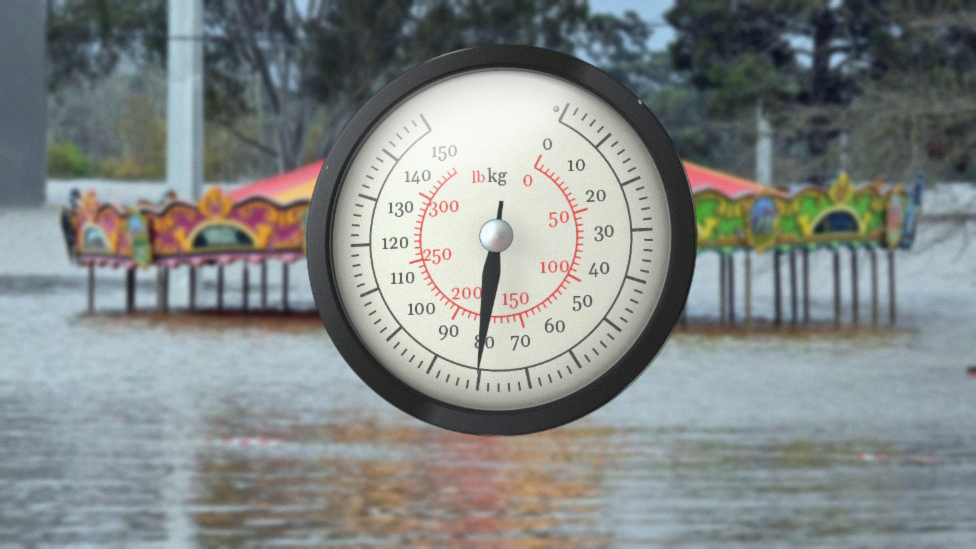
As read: 80 kg
